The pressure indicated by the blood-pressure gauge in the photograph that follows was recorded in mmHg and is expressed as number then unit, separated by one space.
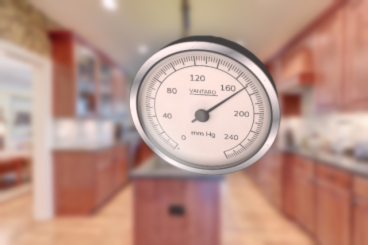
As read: 170 mmHg
